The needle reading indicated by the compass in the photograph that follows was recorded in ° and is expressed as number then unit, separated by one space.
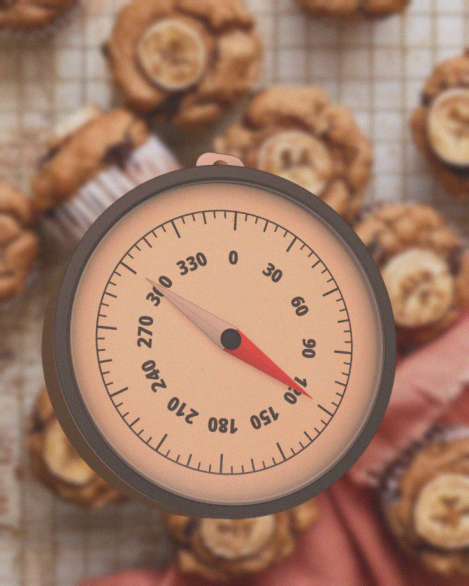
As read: 120 °
